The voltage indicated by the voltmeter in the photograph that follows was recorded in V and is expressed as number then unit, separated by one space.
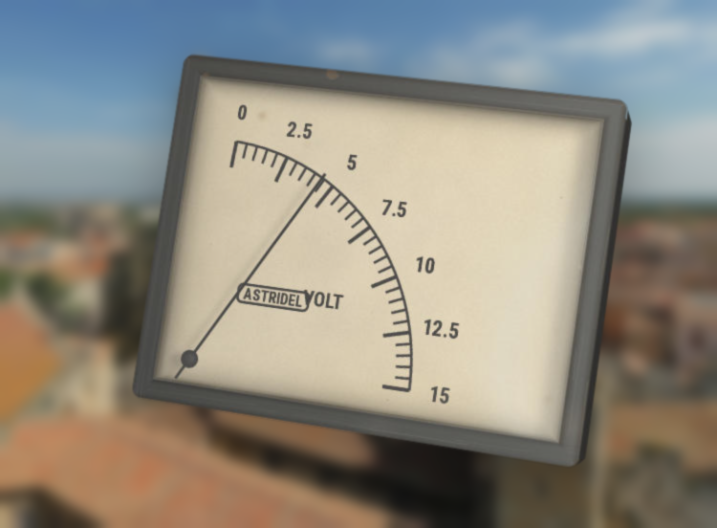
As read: 4.5 V
